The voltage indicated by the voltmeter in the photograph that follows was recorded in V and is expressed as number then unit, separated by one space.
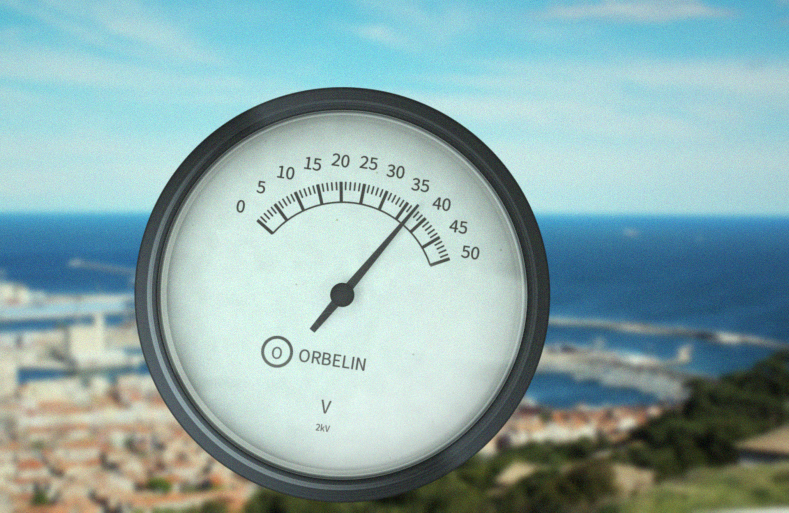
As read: 37 V
